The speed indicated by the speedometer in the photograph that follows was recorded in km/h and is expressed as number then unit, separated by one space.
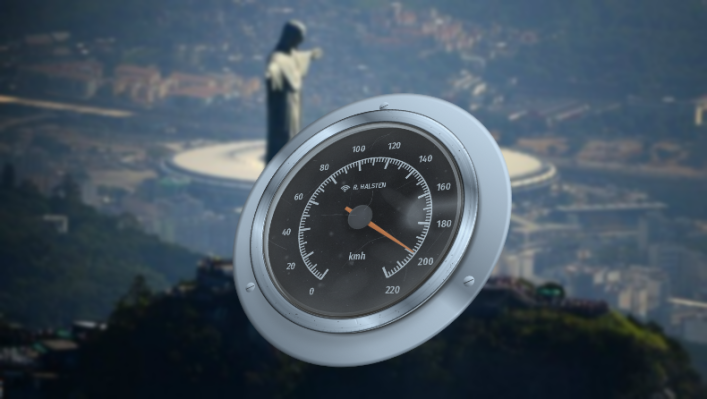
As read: 200 km/h
